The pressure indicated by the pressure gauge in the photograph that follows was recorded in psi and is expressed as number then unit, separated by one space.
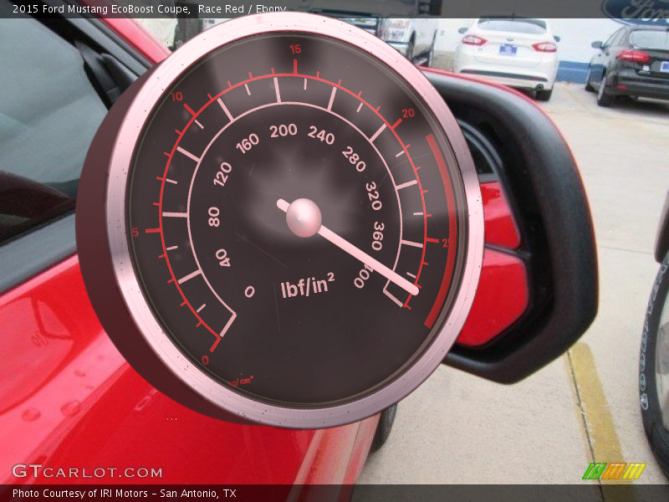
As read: 390 psi
